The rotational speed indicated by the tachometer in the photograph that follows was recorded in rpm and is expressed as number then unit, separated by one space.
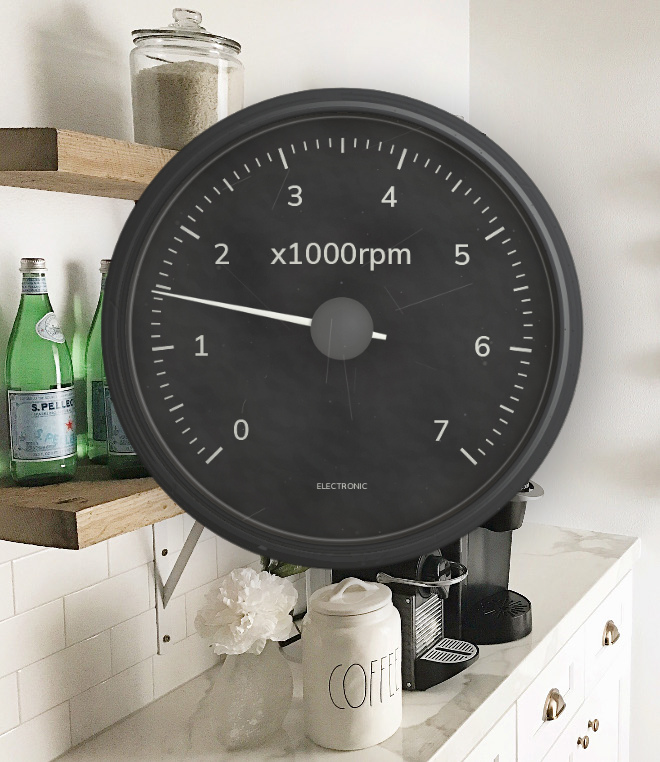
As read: 1450 rpm
